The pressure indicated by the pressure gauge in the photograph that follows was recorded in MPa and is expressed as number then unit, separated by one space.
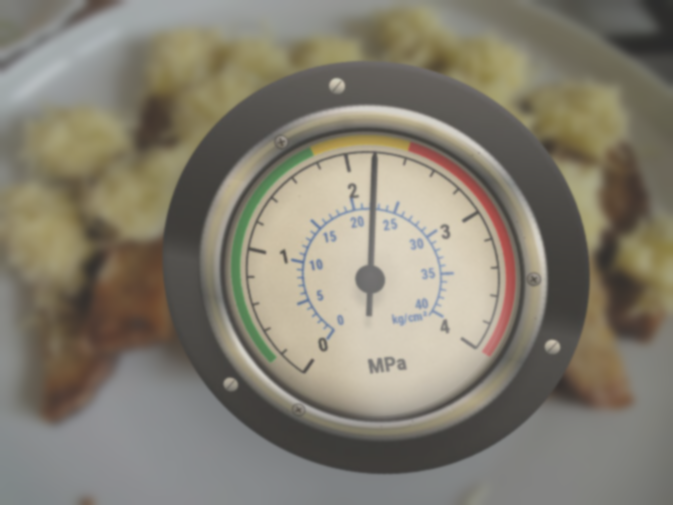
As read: 2.2 MPa
